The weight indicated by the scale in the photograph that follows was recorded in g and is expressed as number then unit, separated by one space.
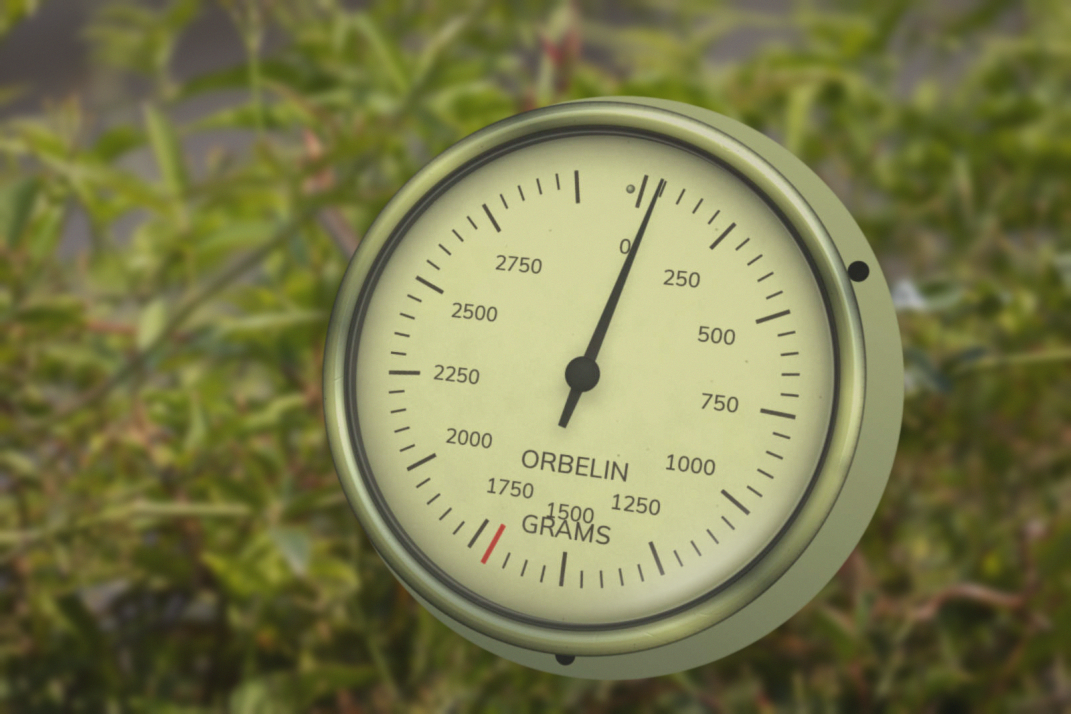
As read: 50 g
